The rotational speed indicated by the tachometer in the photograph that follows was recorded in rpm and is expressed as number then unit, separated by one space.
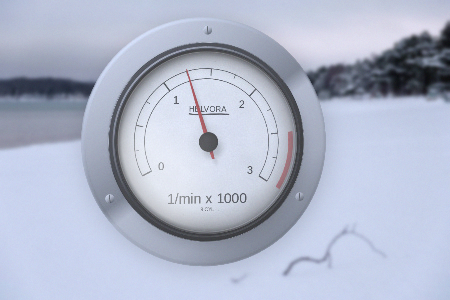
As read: 1250 rpm
